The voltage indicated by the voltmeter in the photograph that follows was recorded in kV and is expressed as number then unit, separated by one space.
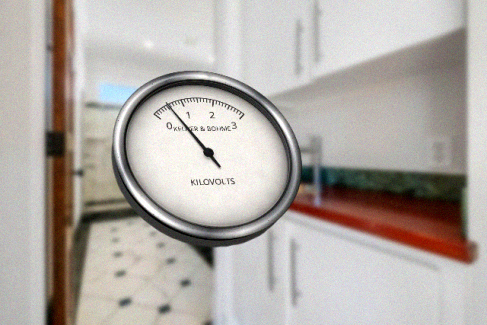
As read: 0.5 kV
